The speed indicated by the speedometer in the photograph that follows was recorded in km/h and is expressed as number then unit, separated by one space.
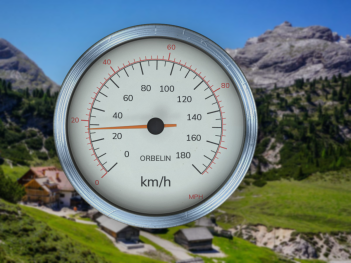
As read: 27.5 km/h
